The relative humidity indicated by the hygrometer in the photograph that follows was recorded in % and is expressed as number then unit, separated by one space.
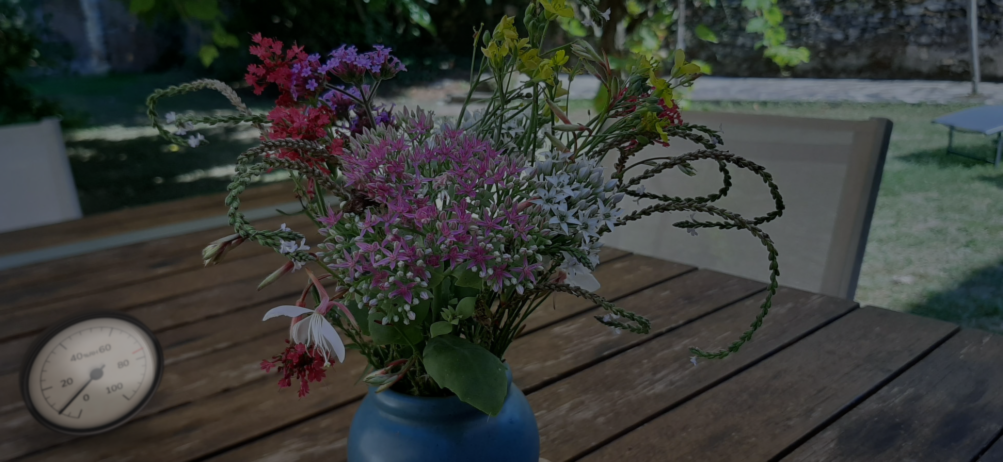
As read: 8 %
